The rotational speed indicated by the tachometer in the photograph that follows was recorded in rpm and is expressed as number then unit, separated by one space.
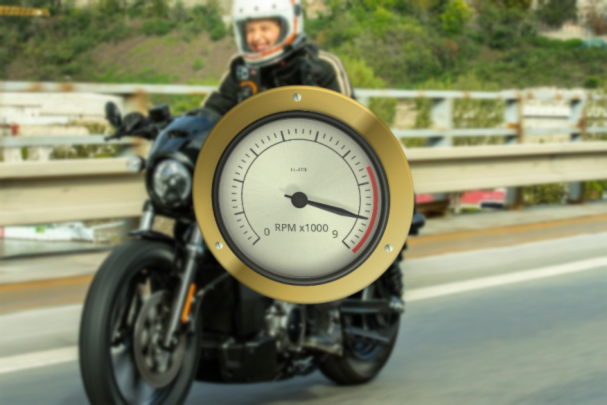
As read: 8000 rpm
